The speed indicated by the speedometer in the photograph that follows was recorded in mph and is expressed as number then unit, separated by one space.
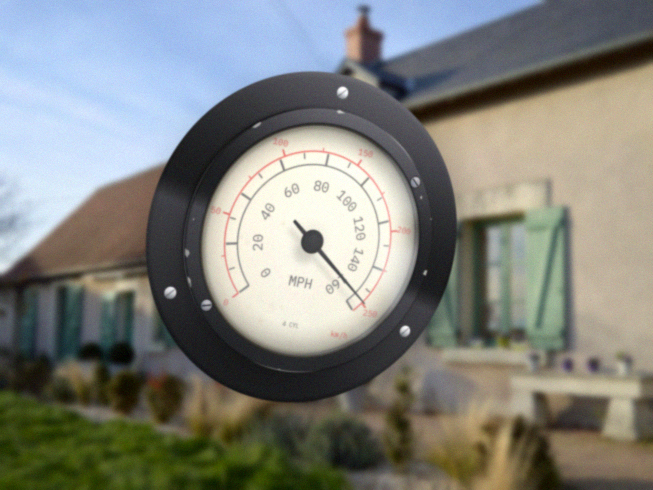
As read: 155 mph
